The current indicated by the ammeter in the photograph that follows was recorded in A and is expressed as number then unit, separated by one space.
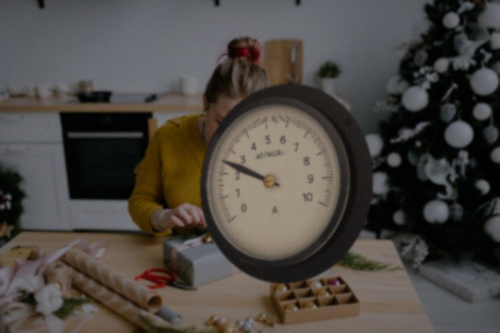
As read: 2.5 A
